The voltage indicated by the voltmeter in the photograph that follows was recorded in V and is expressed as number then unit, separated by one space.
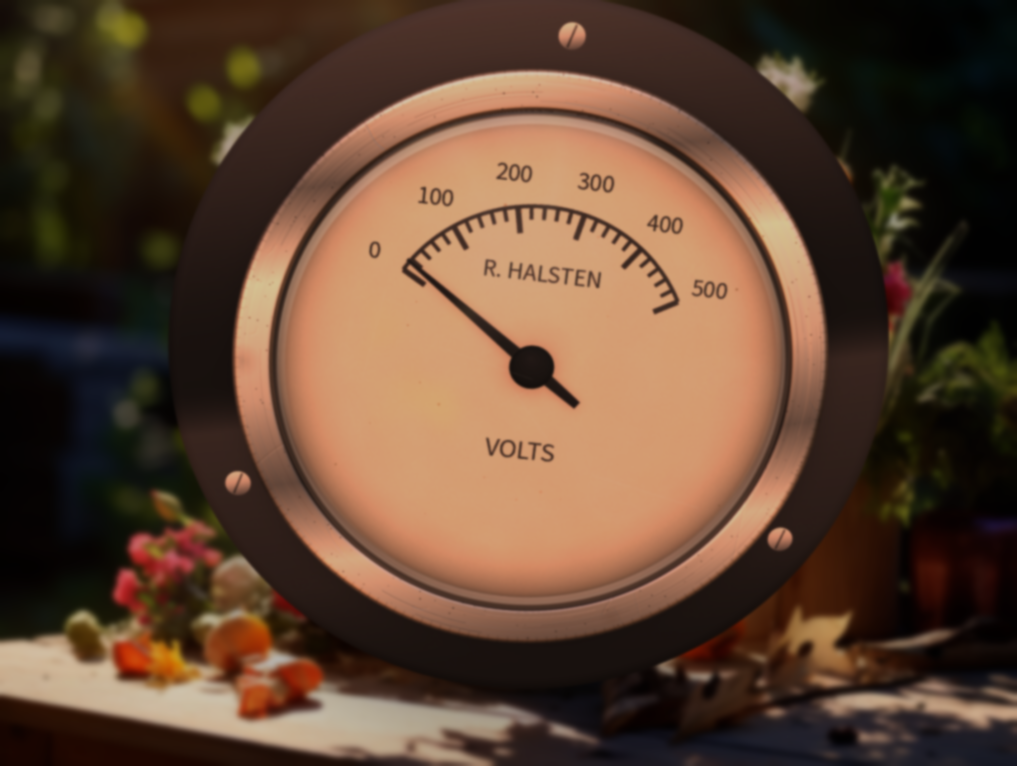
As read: 20 V
